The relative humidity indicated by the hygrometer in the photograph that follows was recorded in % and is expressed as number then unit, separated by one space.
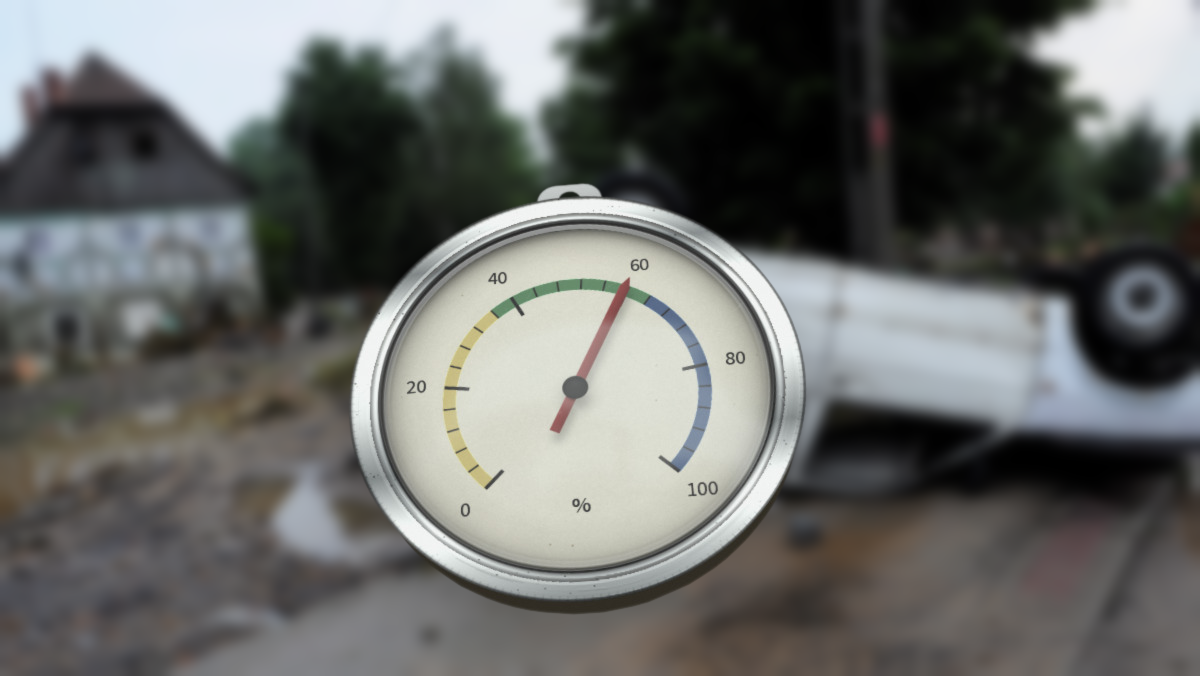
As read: 60 %
